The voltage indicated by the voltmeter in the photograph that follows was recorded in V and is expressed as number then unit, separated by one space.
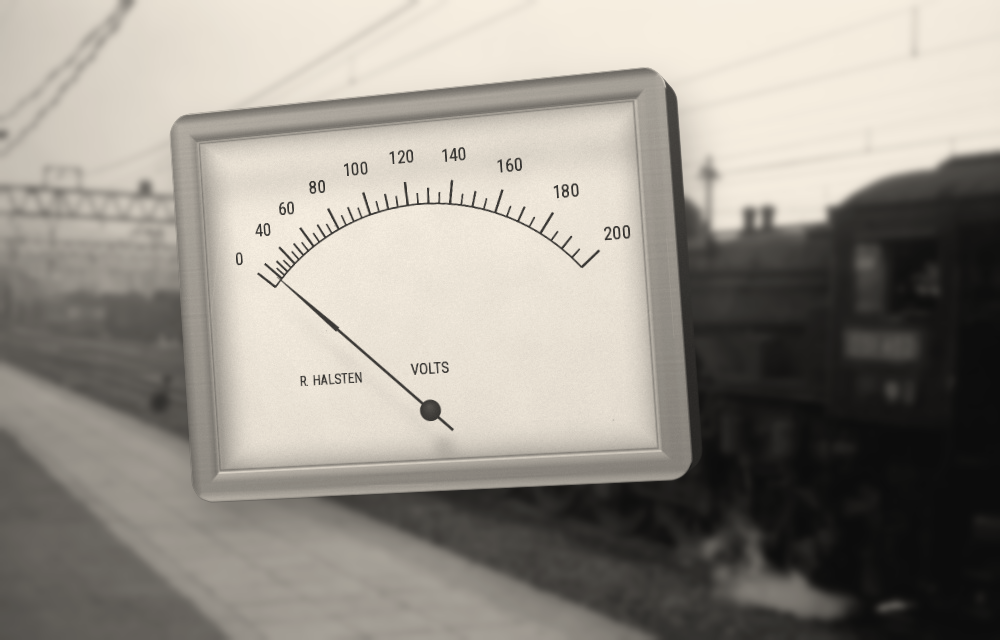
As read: 20 V
